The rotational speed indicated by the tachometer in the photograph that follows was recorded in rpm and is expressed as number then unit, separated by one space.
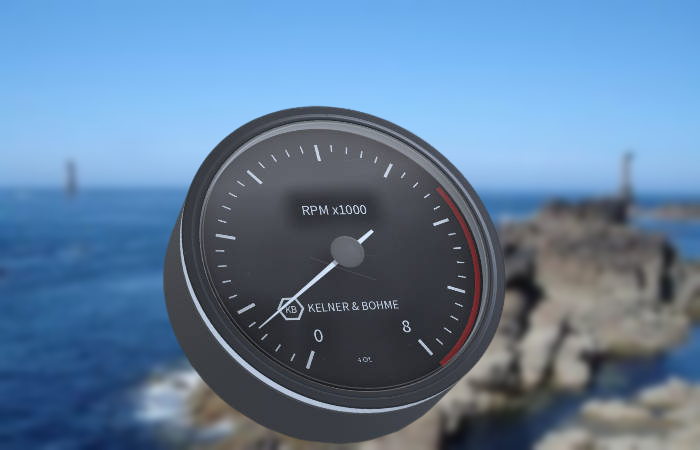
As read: 700 rpm
